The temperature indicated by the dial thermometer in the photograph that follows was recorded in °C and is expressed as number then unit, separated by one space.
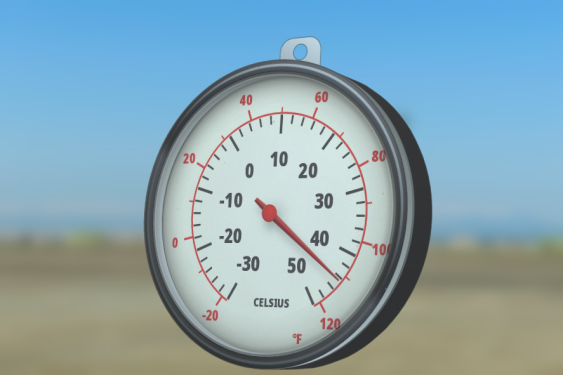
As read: 44 °C
